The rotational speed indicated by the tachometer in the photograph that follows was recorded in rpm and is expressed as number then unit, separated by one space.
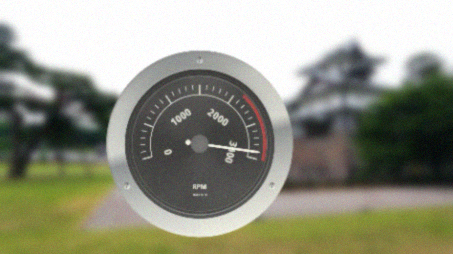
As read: 2900 rpm
